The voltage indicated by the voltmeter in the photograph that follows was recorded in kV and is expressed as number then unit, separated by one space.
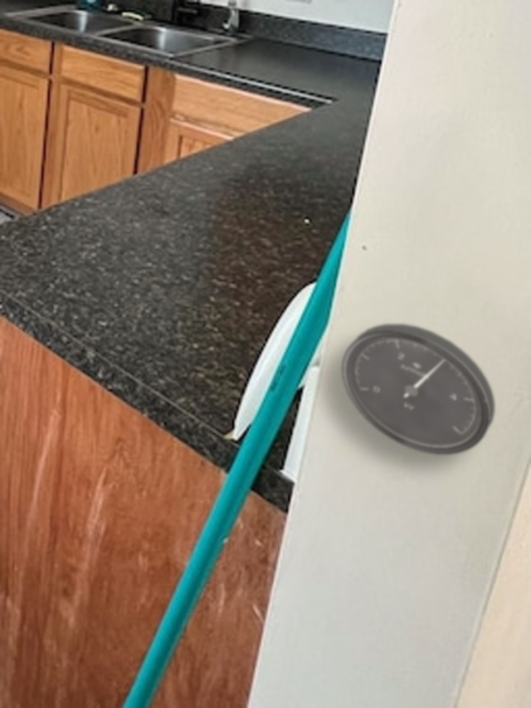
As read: 3 kV
